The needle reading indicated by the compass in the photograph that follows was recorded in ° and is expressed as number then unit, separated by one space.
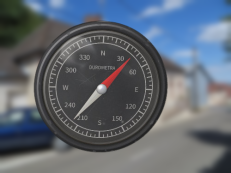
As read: 40 °
